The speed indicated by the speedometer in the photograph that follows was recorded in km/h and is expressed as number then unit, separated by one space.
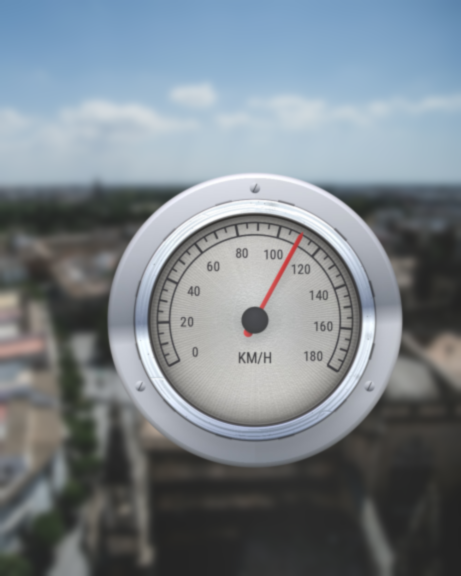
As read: 110 km/h
